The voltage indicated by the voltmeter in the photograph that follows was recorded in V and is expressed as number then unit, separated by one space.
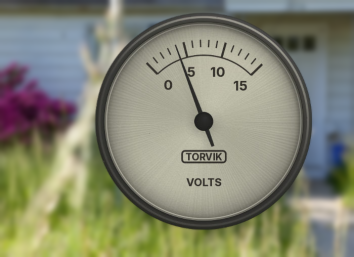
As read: 4 V
